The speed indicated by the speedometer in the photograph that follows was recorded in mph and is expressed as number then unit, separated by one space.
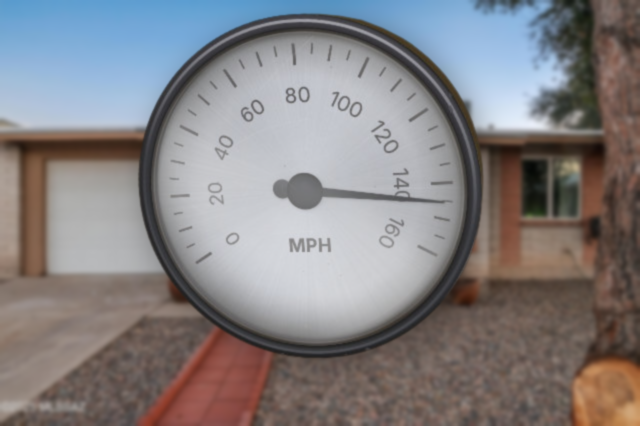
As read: 145 mph
